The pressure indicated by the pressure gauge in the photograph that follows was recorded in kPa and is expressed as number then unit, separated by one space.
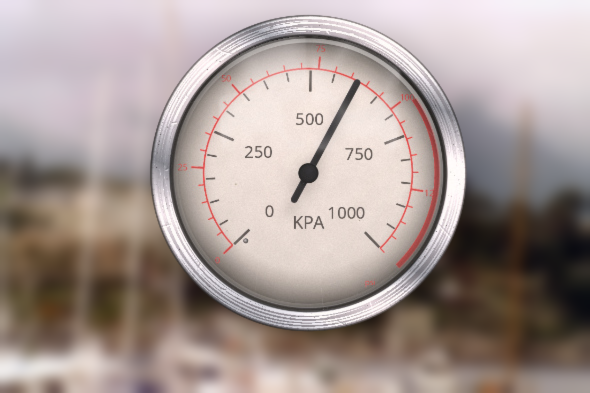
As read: 600 kPa
